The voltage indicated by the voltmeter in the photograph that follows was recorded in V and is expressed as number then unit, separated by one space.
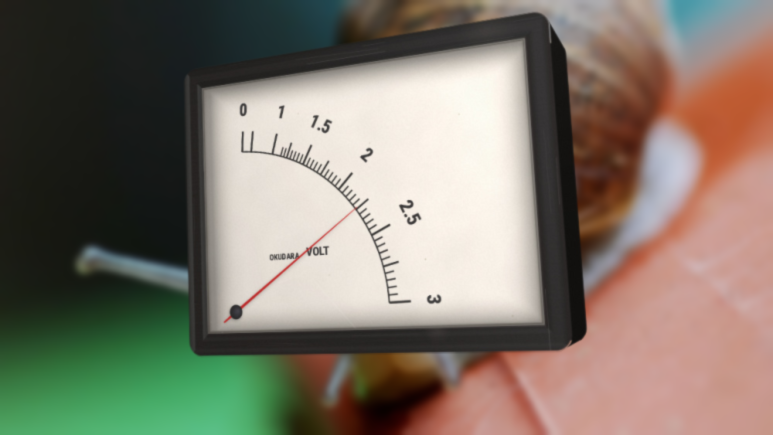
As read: 2.25 V
